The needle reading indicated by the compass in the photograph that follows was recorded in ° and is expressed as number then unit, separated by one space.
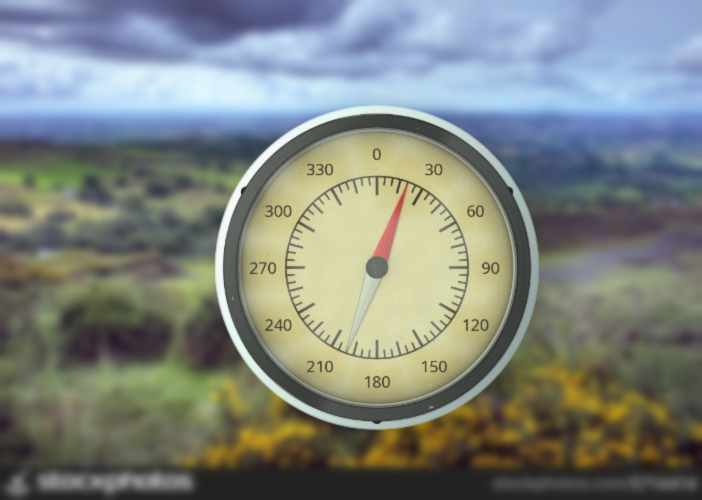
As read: 20 °
